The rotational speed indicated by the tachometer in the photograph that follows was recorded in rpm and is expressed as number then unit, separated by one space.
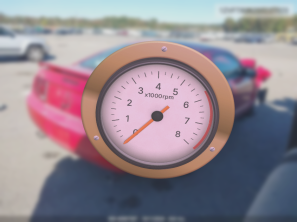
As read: 0 rpm
